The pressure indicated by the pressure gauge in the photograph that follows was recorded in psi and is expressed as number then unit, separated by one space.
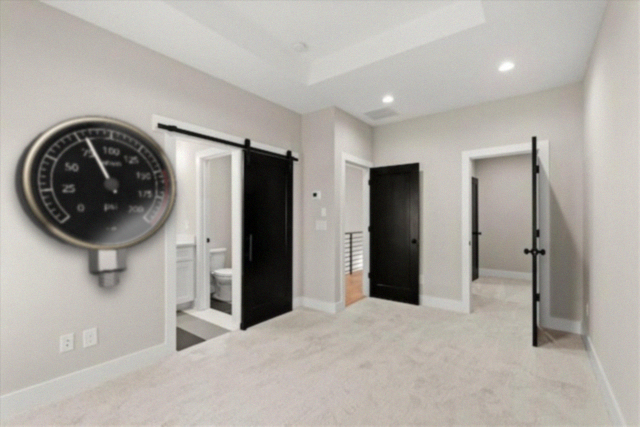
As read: 80 psi
